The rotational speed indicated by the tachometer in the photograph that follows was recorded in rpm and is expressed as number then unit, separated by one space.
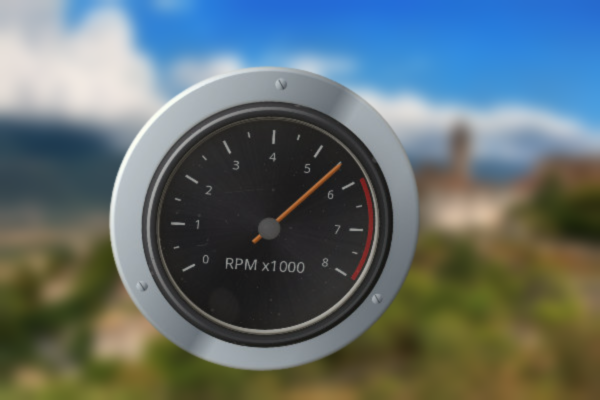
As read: 5500 rpm
